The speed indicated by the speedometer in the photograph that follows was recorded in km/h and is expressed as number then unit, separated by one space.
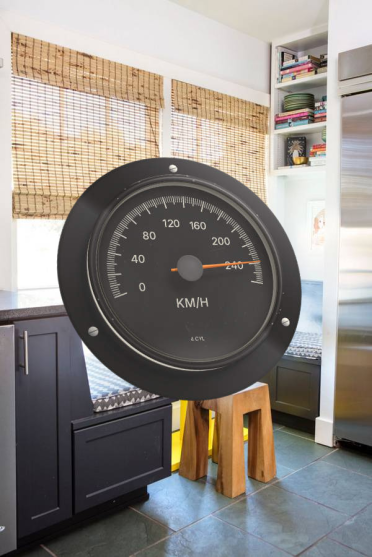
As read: 240 km/h
